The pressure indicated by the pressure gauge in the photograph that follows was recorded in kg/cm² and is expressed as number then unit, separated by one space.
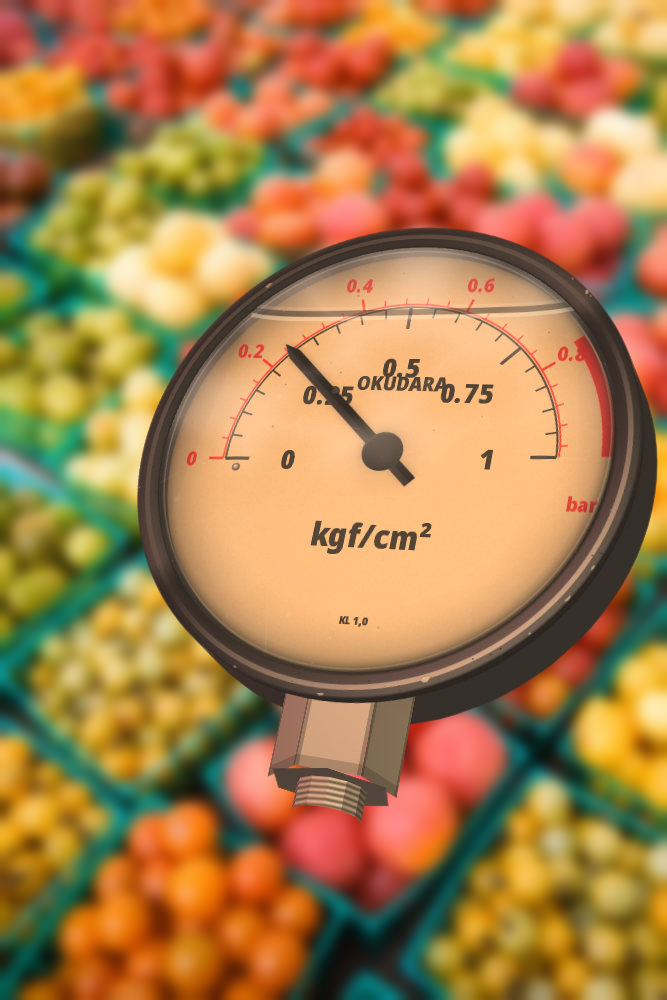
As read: 0.25 kg/cm²
